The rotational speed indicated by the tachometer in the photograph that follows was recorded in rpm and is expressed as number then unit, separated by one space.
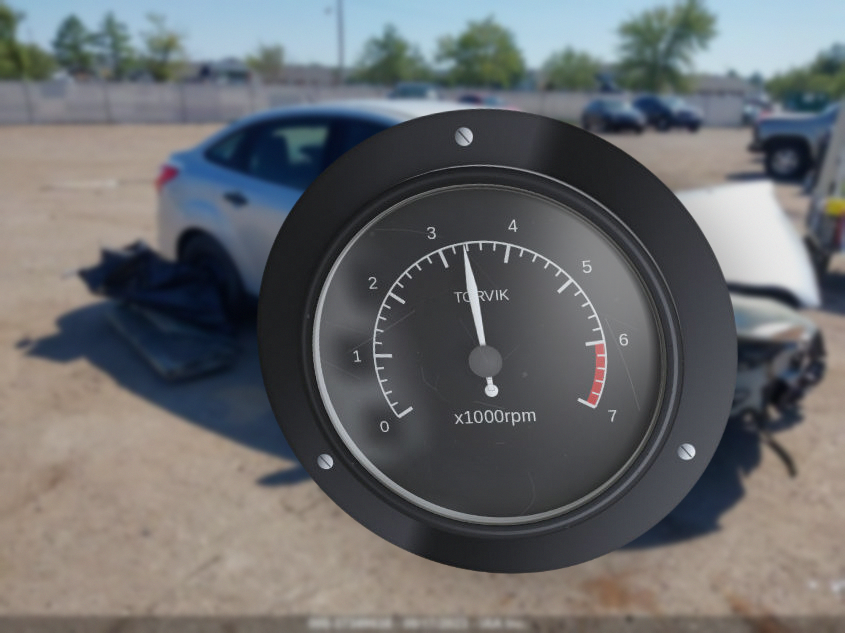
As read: 3400 rpm
